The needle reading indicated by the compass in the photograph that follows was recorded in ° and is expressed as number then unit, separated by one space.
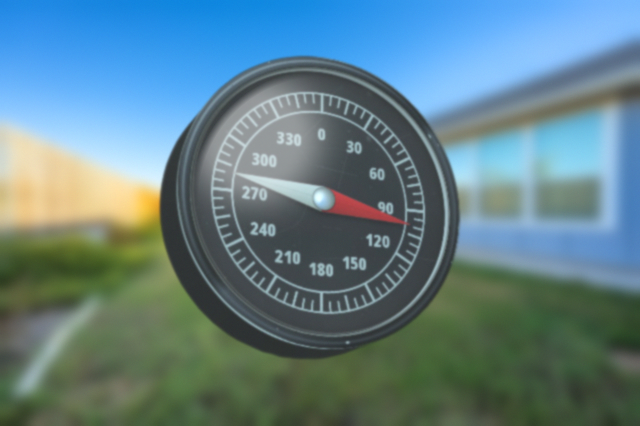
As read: 100 °
